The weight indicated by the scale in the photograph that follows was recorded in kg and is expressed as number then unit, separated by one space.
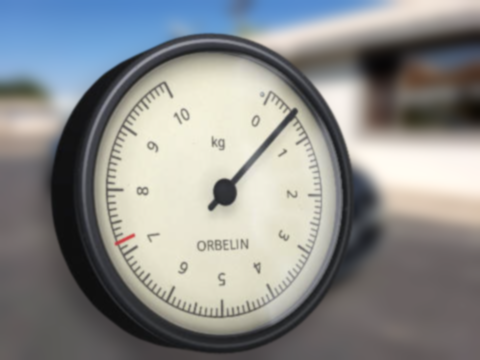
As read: 0.5 kg
